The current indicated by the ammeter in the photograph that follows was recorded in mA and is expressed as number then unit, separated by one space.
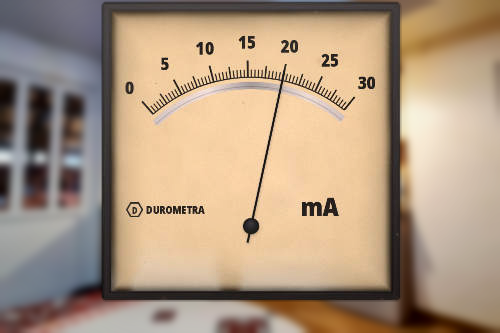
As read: 20 mA
